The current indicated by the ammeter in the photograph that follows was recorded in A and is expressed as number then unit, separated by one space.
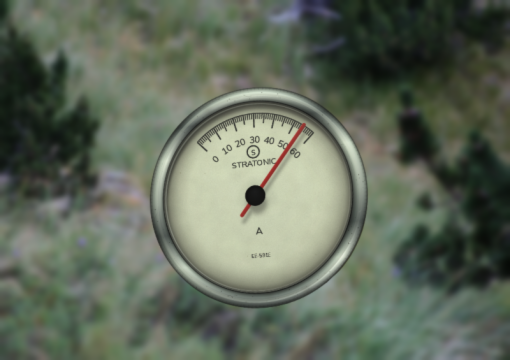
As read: 55 A
